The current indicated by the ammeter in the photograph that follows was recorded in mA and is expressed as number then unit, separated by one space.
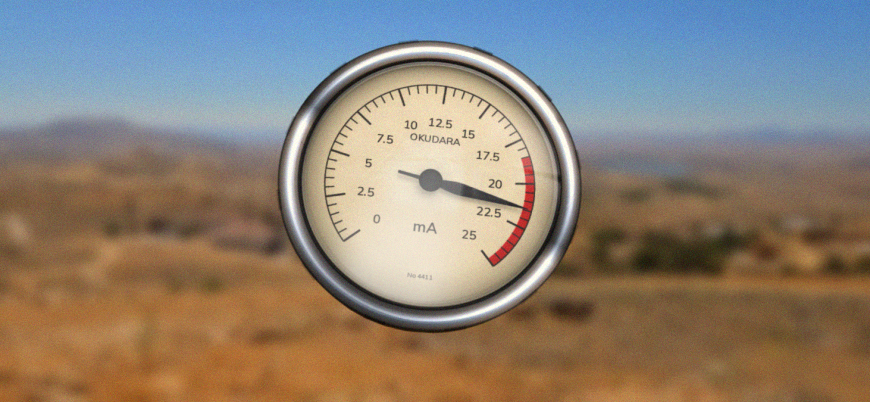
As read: 21.5 mA
